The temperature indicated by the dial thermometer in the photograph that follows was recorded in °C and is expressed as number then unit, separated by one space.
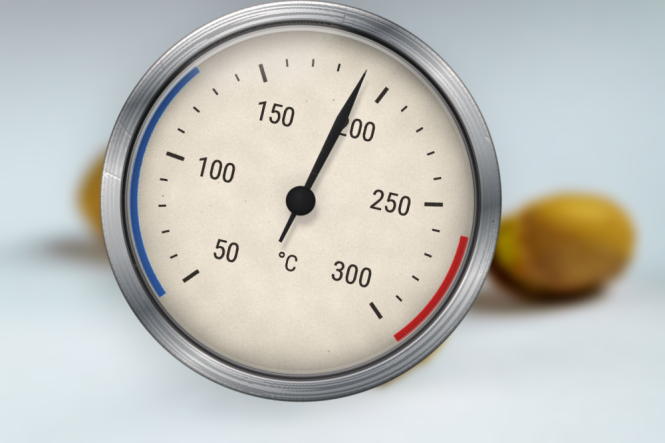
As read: 190 °C
